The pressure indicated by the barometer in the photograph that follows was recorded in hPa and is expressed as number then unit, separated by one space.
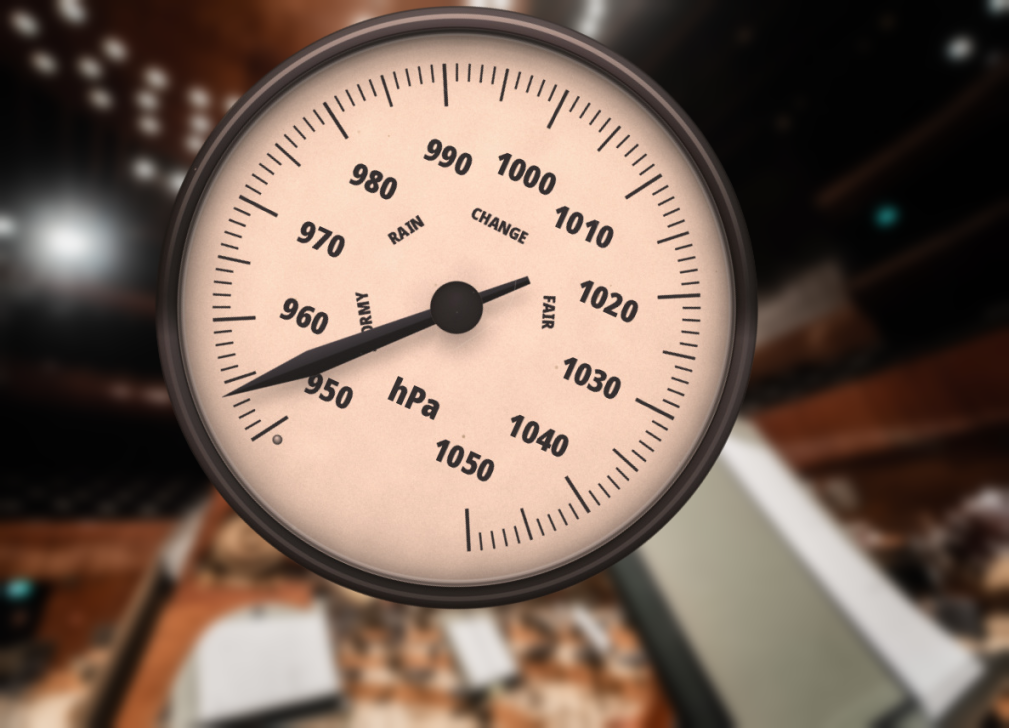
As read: 954 hPa
